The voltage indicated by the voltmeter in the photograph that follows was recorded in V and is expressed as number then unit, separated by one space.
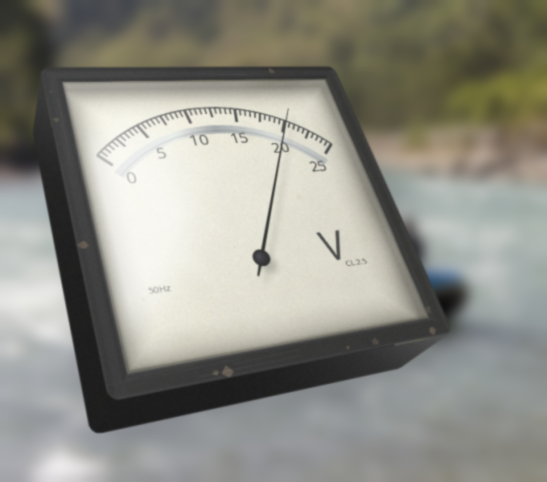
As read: 20 V
